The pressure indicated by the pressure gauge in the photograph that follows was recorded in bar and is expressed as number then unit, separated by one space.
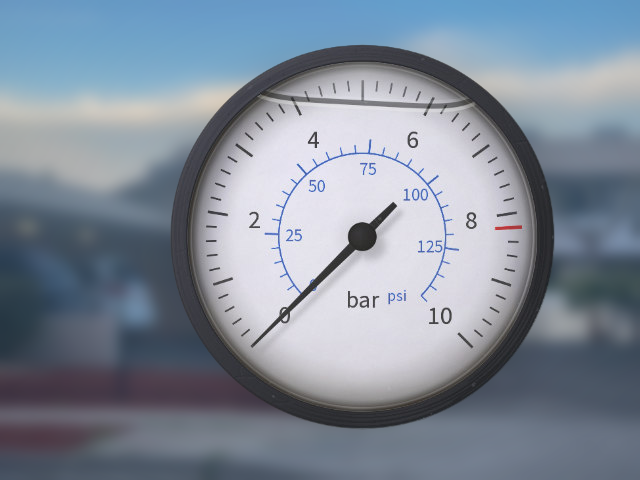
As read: 0 bar
